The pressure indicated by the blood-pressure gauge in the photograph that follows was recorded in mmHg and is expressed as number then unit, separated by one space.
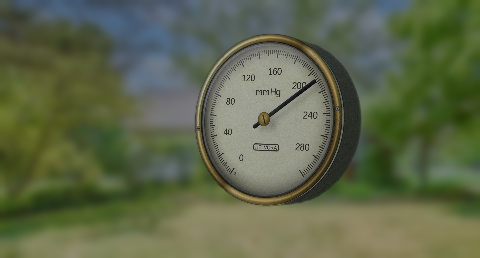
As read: 210 mmHg
